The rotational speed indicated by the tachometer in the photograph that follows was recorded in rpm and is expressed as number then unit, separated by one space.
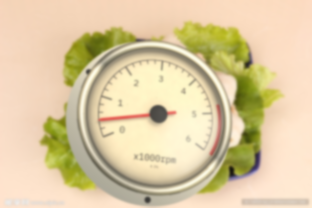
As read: 400 rpm
